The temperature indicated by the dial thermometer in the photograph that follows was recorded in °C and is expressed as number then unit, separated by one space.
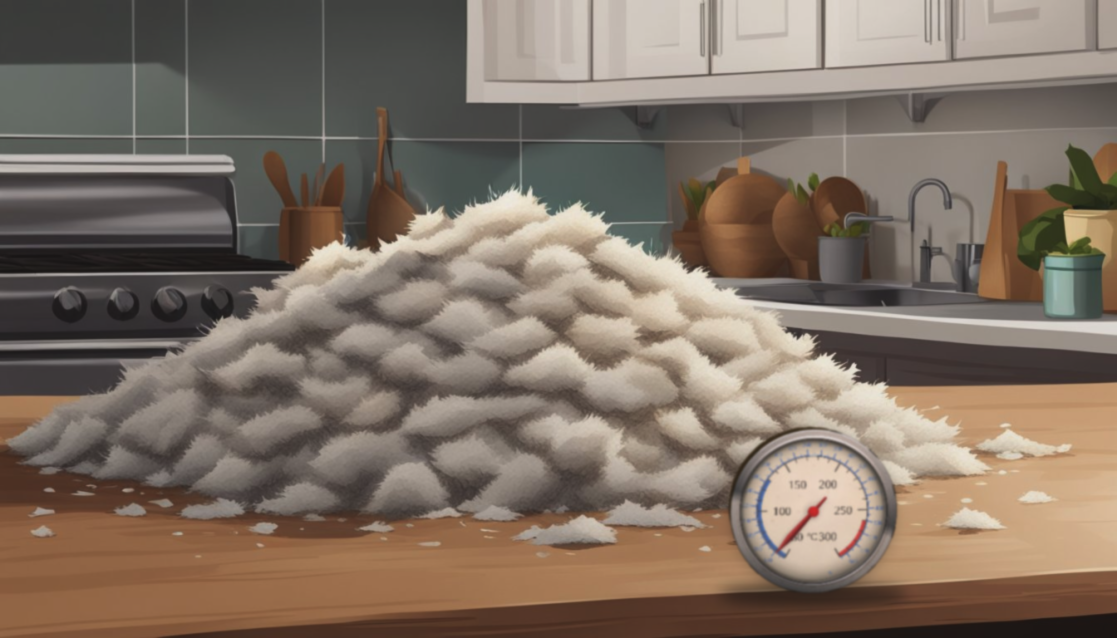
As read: 60 °C
